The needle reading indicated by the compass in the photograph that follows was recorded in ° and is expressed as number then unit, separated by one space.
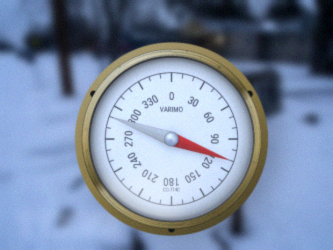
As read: 110 °
